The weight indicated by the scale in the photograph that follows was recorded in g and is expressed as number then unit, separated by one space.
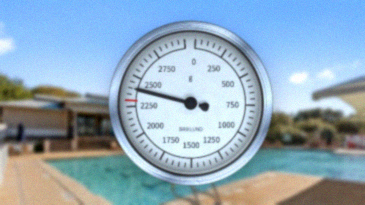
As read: 2400 g
